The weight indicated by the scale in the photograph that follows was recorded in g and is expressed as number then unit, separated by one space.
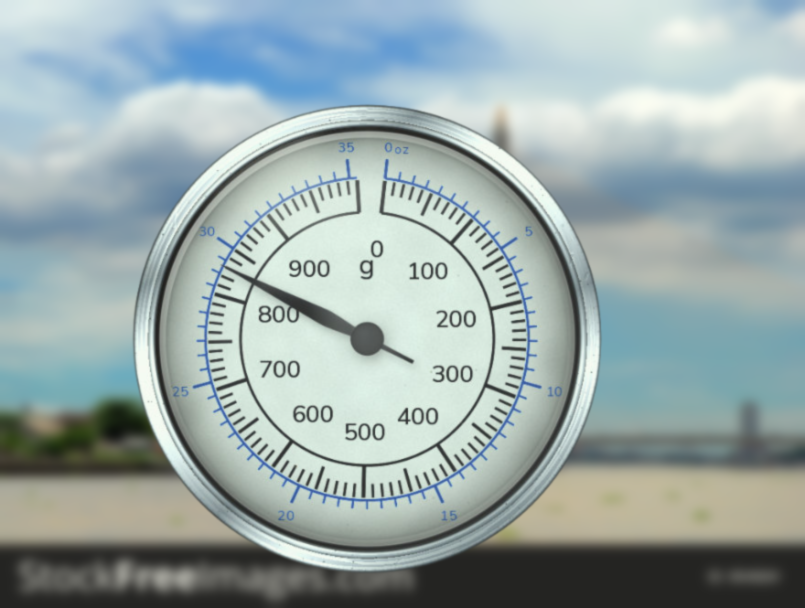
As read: 830 g
